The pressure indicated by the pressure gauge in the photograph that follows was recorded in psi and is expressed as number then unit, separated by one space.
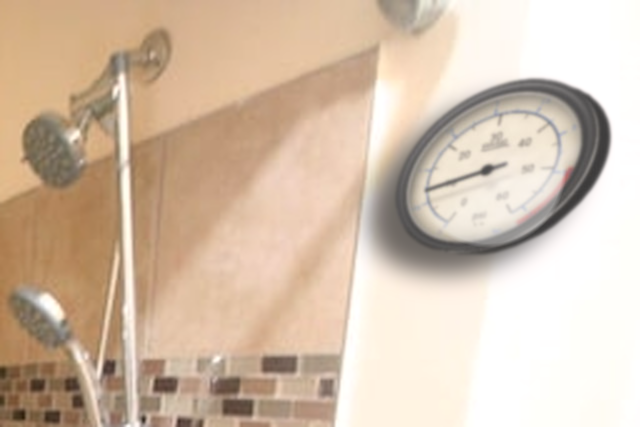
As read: 10 psi
